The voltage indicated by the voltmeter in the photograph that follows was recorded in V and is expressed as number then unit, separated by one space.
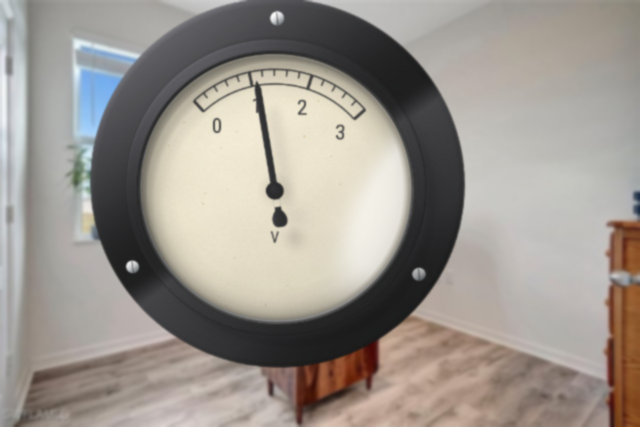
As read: 1.1 V
